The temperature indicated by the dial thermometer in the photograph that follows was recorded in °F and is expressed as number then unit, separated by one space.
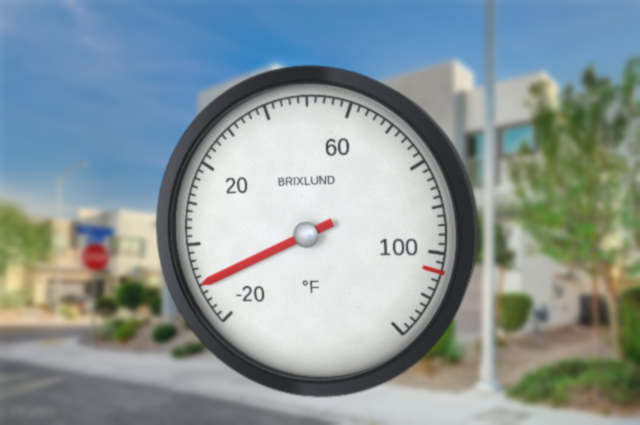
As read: -10 °F
